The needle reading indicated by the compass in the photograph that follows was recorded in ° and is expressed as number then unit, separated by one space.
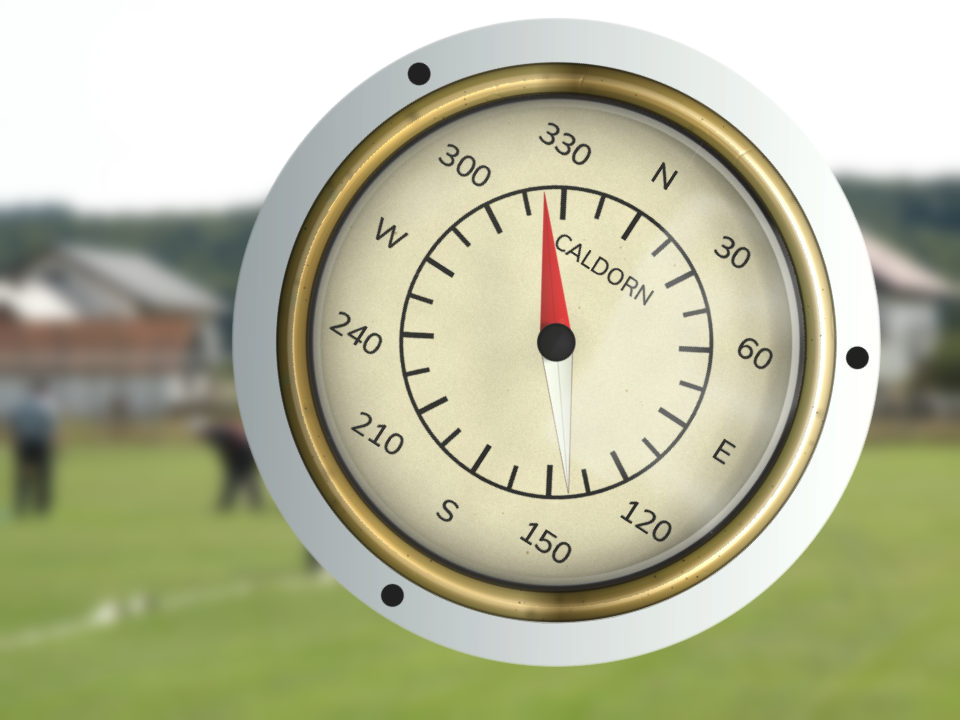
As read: 322.5 °
